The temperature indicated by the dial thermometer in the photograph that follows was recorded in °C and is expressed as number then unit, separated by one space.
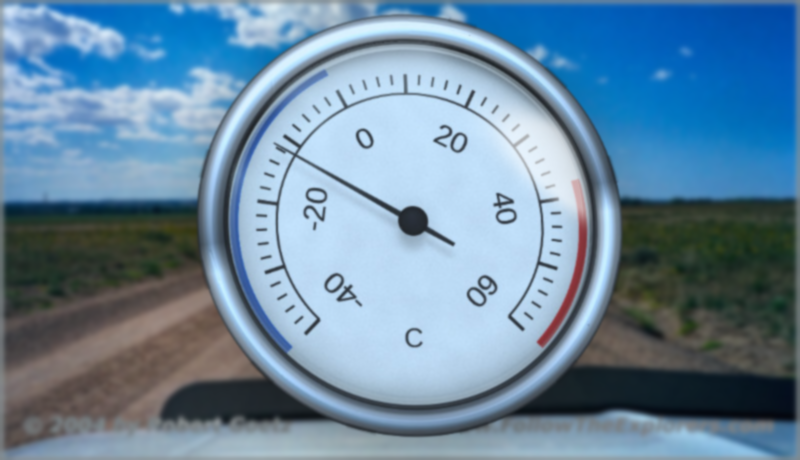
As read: -12 °C
